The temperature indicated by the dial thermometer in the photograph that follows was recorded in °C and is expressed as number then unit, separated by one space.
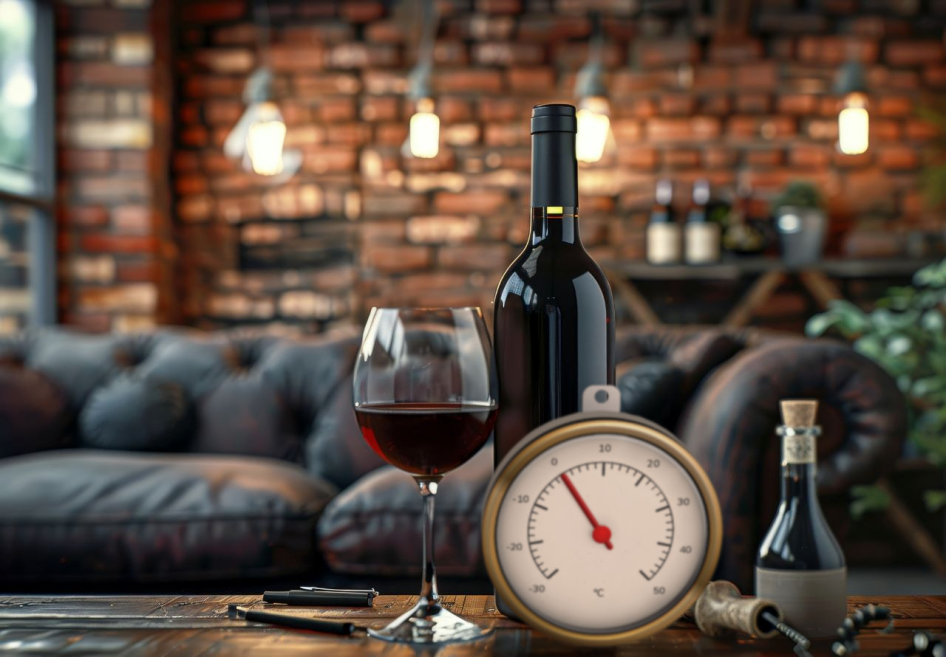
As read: 0 °C
